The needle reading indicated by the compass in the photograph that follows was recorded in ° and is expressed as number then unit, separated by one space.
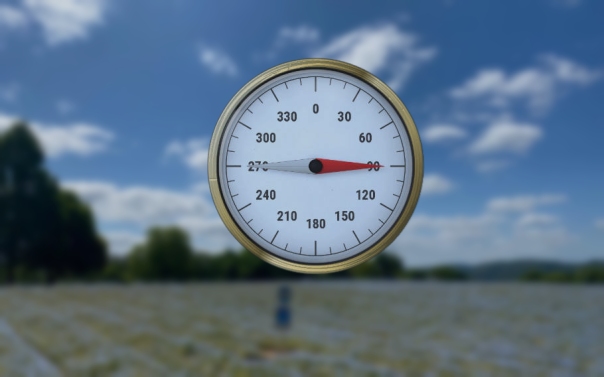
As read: 90 °
